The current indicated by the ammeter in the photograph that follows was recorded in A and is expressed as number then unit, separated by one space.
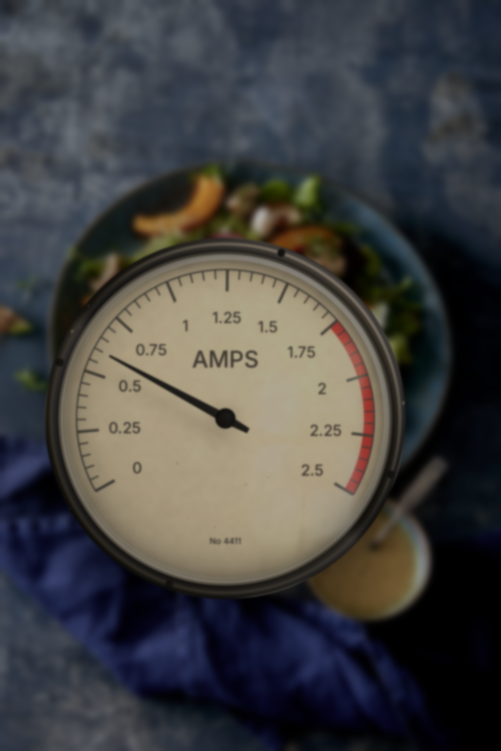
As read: 0.6 A
